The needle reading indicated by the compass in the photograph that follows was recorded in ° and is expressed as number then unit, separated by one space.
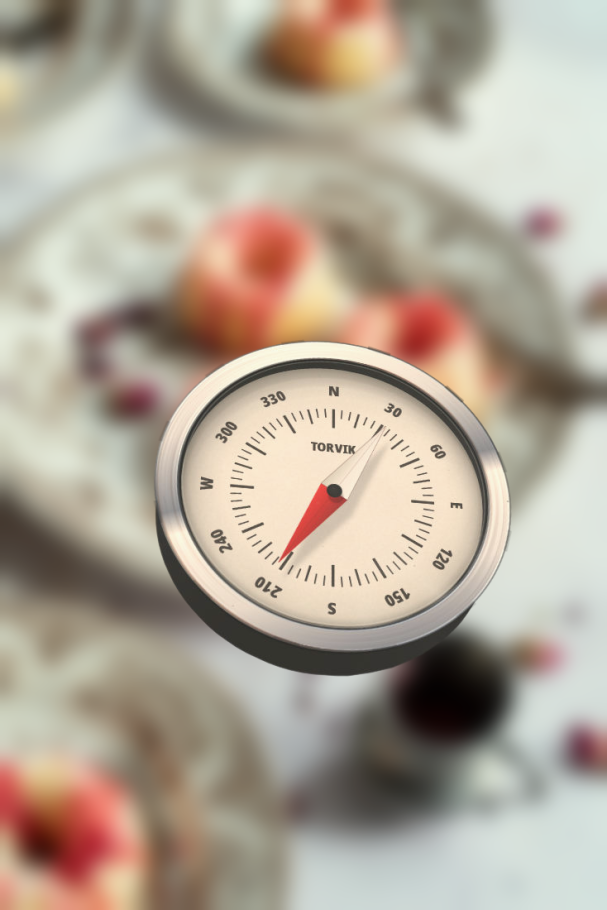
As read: 212.5 °
